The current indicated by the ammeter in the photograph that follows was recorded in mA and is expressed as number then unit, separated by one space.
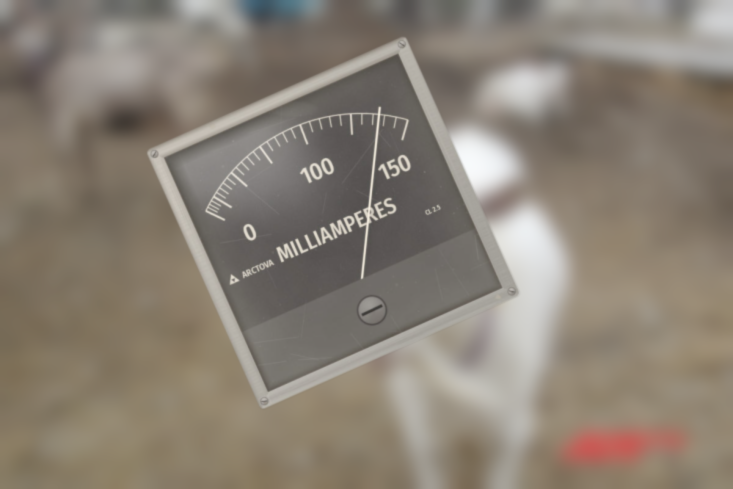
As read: 137.5 mA
